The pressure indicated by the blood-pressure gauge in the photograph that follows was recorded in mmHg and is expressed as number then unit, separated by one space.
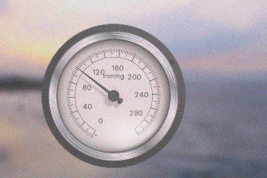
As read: 100 mmHg
